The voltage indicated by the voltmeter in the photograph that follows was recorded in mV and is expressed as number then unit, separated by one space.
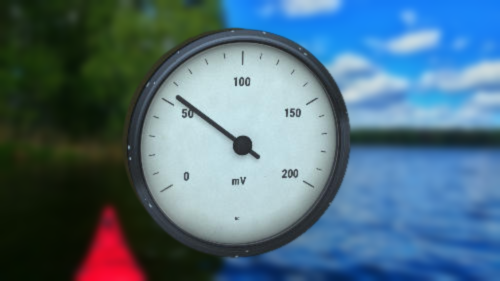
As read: 55 mV
